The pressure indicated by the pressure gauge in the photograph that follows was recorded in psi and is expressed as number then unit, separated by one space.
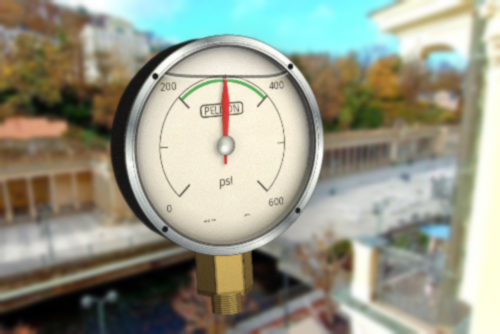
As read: 300 psi
